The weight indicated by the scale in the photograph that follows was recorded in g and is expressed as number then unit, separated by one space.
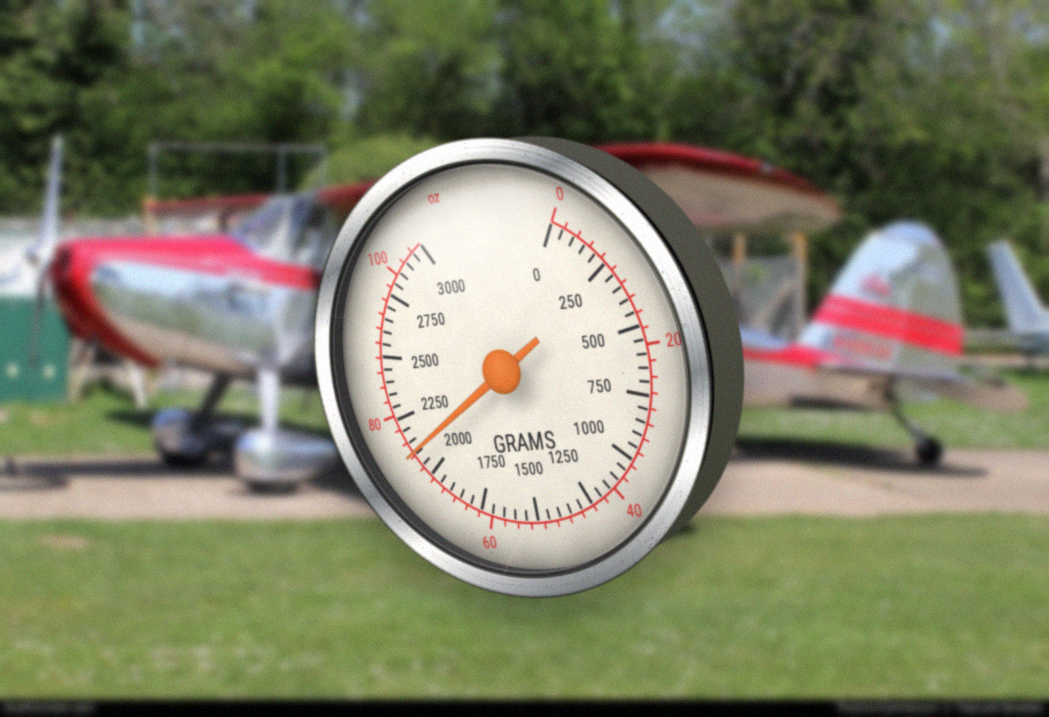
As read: 2100 g
